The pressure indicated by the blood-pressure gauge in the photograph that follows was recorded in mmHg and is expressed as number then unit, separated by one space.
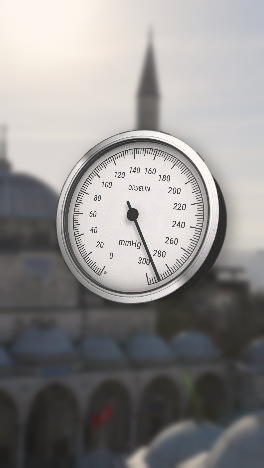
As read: 290 mmHg
